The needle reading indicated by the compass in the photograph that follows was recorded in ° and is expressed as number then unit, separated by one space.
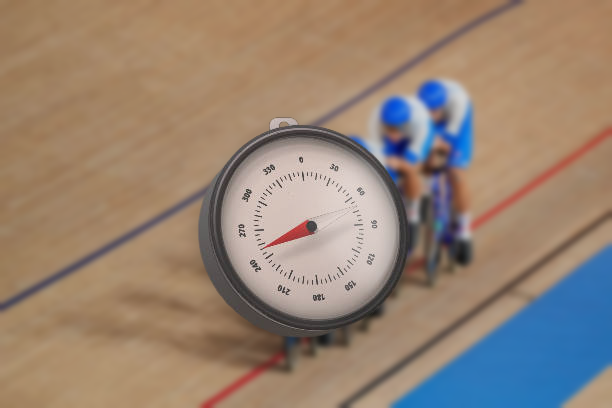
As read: 250 °
